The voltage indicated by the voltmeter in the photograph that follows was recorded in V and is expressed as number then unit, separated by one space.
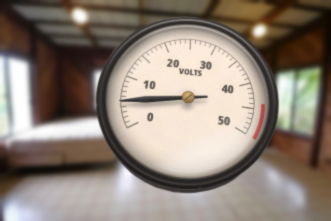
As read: 5 V
